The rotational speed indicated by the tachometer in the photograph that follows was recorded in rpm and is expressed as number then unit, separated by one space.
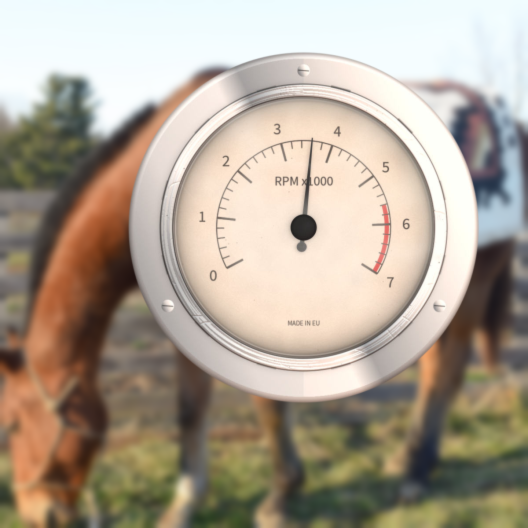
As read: 3600 rpm
